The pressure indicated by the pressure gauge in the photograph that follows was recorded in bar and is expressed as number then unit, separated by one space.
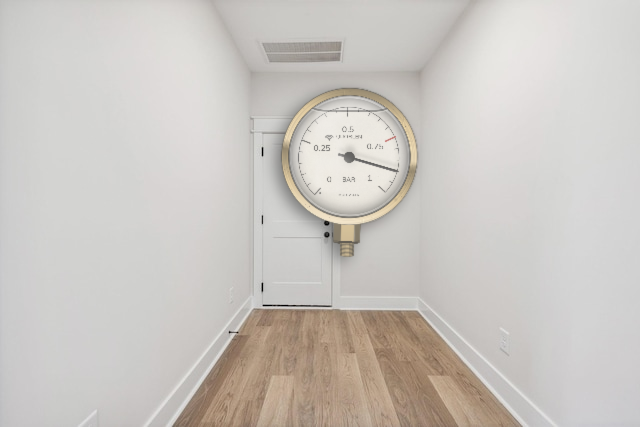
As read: 0.9 bar
